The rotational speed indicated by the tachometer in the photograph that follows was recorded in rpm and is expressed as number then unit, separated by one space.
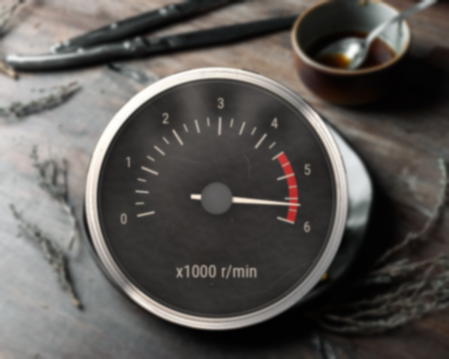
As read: 5625 rpm
